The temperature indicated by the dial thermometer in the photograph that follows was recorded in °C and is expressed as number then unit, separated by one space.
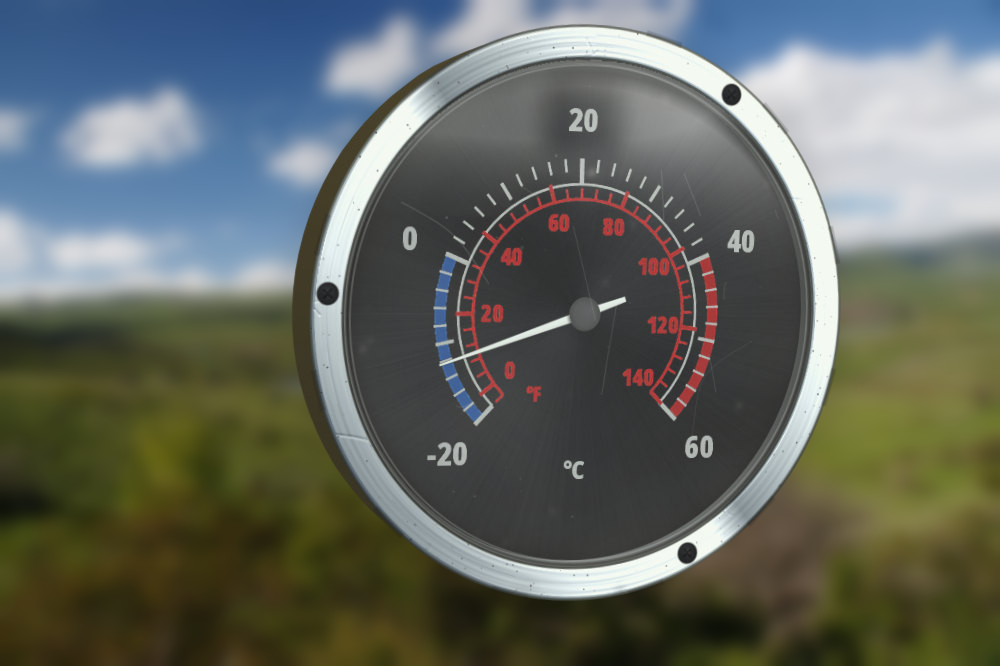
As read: -12 °C
